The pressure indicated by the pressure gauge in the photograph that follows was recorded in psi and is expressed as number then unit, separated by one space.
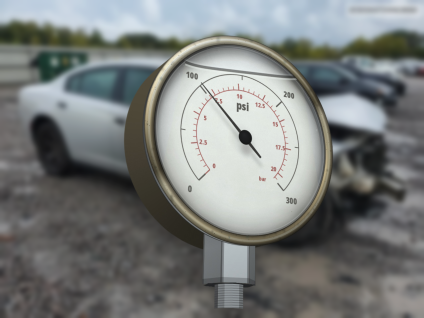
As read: 100 psi
